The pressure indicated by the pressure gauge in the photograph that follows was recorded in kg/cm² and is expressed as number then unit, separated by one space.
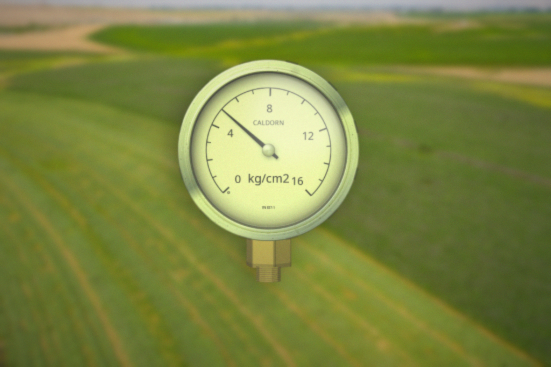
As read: 5 kg/cm²
